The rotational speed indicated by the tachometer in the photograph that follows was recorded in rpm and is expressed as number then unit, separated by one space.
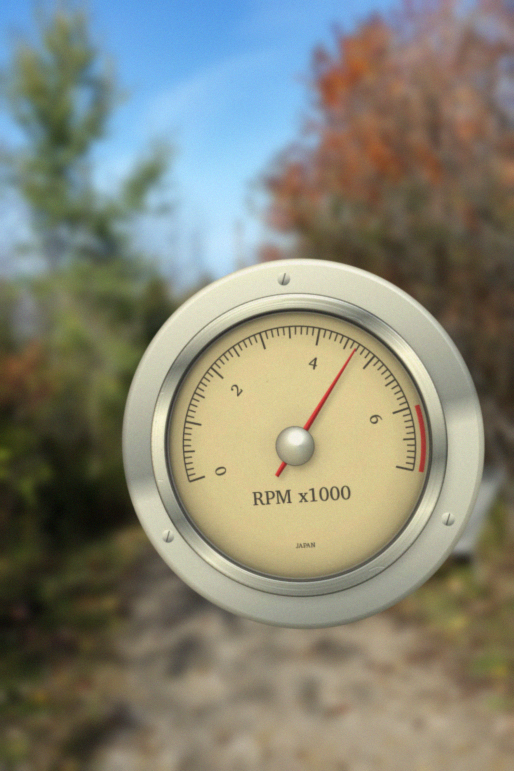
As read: 4700 rpm
